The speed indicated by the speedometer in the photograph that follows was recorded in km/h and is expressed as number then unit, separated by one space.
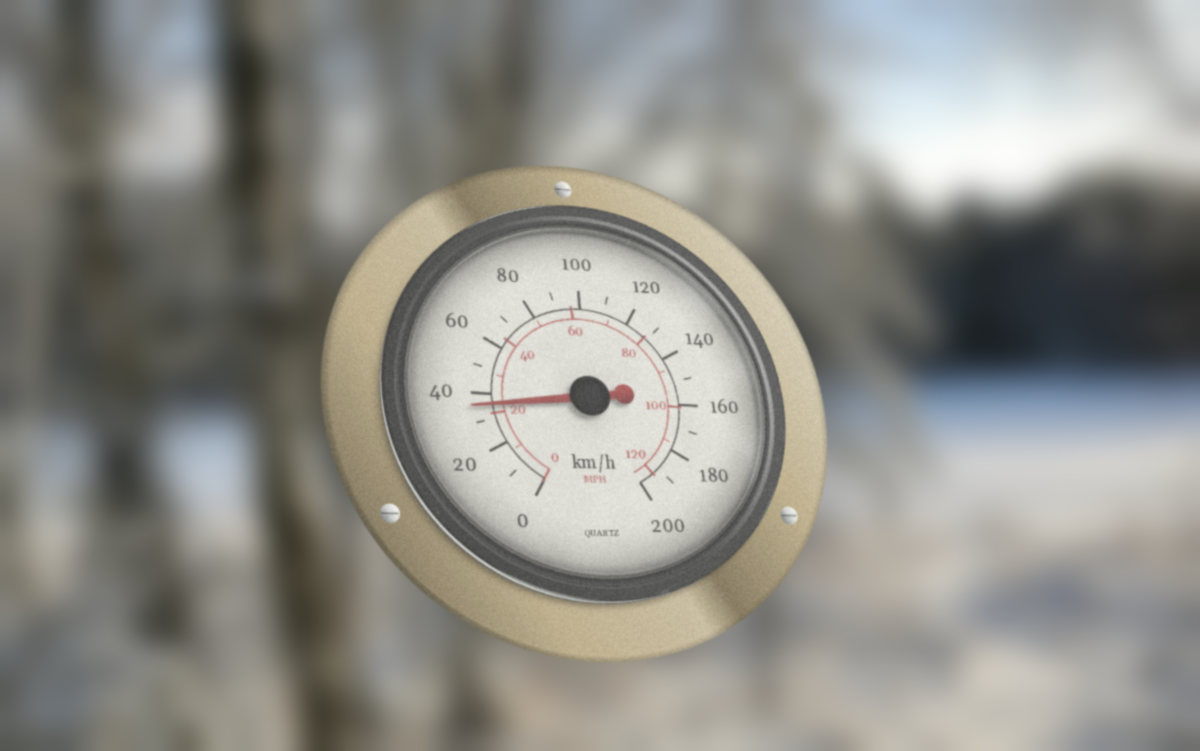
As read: 35 km/h
